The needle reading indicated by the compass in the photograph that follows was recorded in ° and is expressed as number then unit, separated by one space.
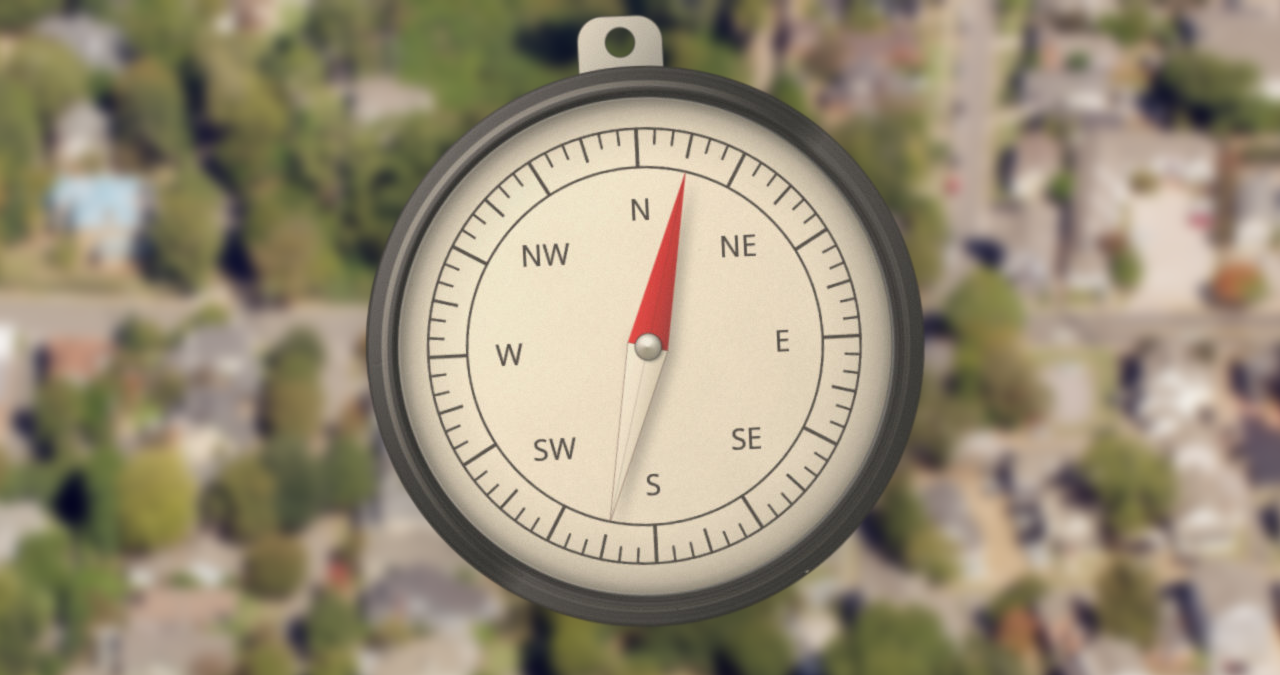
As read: 15 °
